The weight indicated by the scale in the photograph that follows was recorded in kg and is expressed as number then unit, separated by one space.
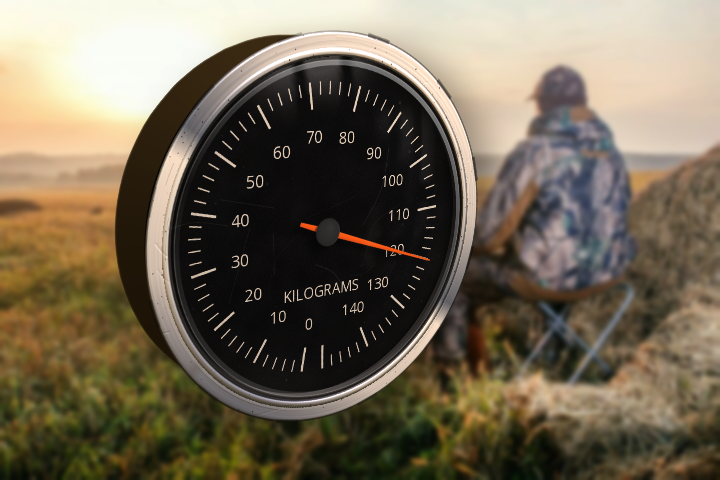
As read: 120 kg
